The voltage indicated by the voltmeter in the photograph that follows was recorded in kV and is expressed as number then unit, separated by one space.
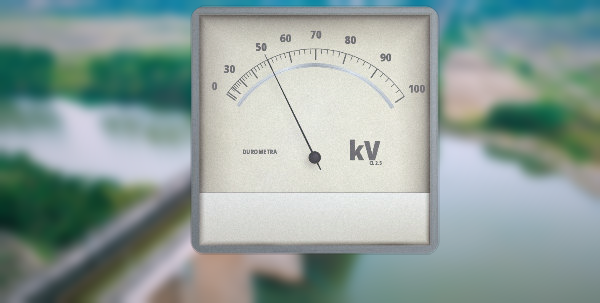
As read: 50 kV
